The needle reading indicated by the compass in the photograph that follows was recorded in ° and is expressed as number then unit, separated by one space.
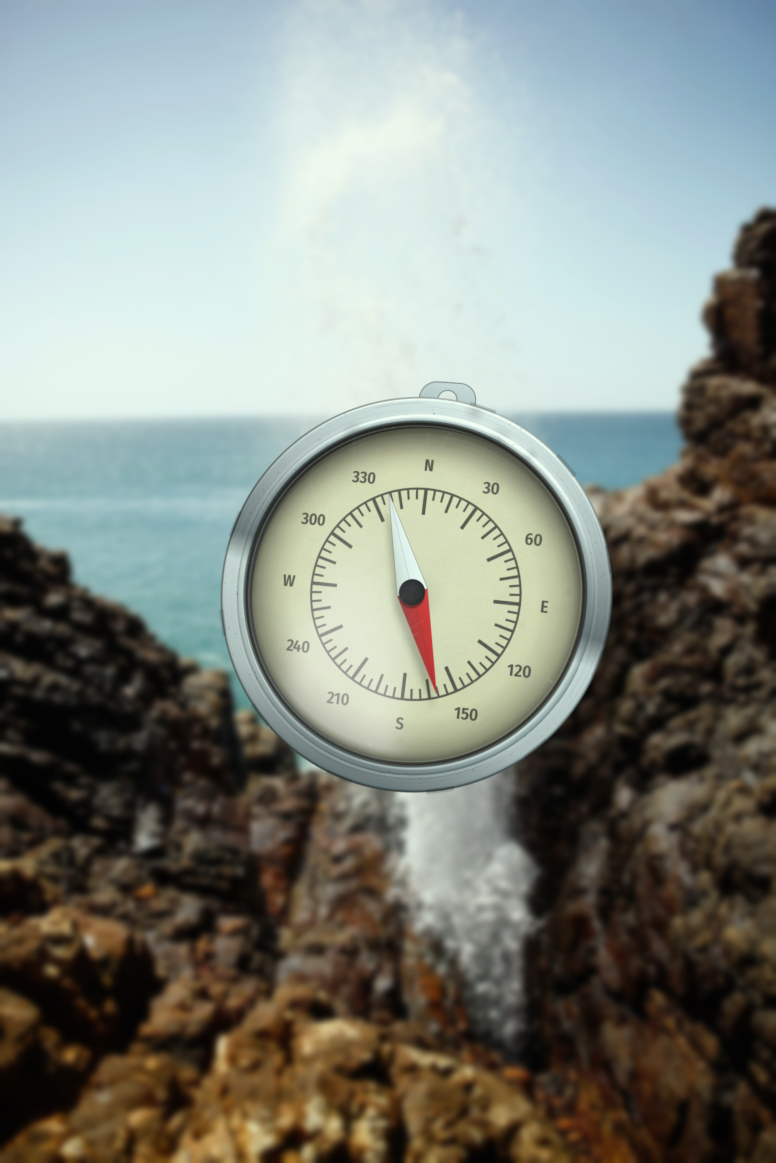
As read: 160 °
